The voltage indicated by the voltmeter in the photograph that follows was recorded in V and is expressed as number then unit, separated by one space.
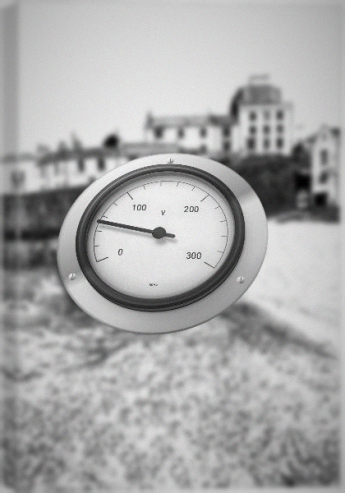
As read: 50 V
